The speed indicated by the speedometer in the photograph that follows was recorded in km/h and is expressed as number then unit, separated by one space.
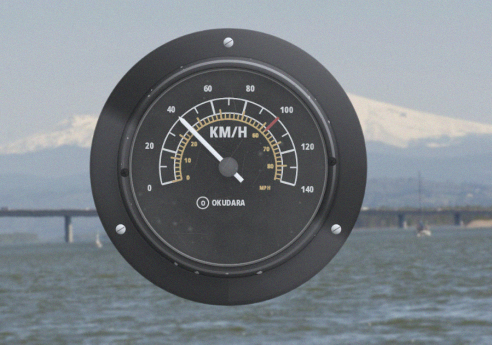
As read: 40 km/h
